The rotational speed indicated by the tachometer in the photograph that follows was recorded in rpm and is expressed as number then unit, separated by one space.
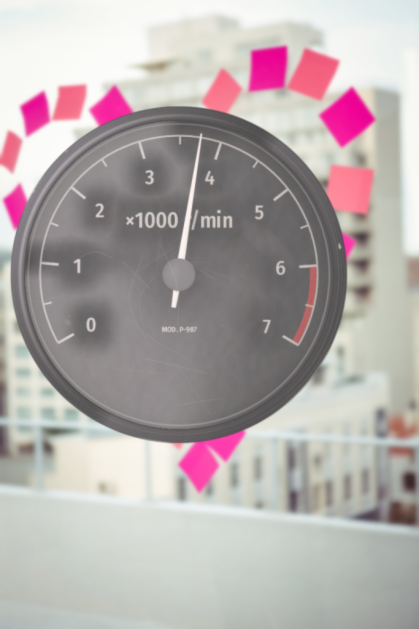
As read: 3750 rpm
